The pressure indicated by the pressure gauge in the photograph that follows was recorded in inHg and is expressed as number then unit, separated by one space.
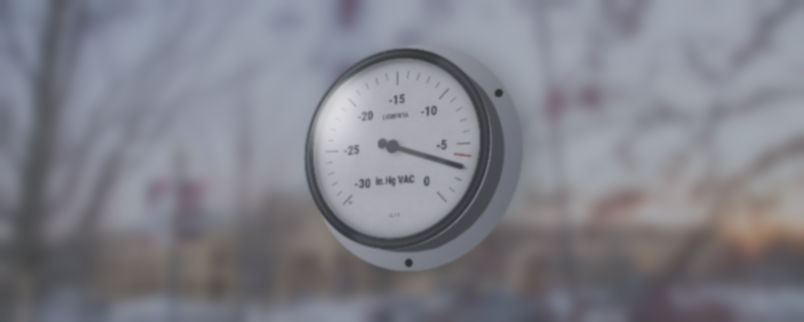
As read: -3 inHg
